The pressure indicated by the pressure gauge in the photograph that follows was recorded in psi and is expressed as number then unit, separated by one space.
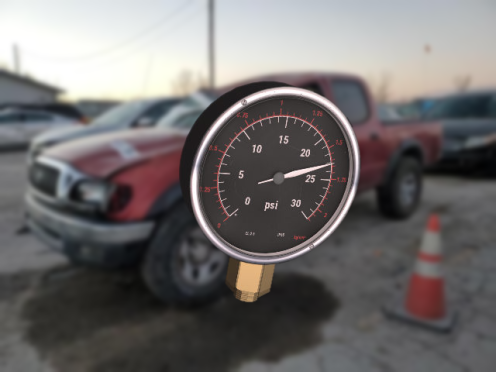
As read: 23 psi
